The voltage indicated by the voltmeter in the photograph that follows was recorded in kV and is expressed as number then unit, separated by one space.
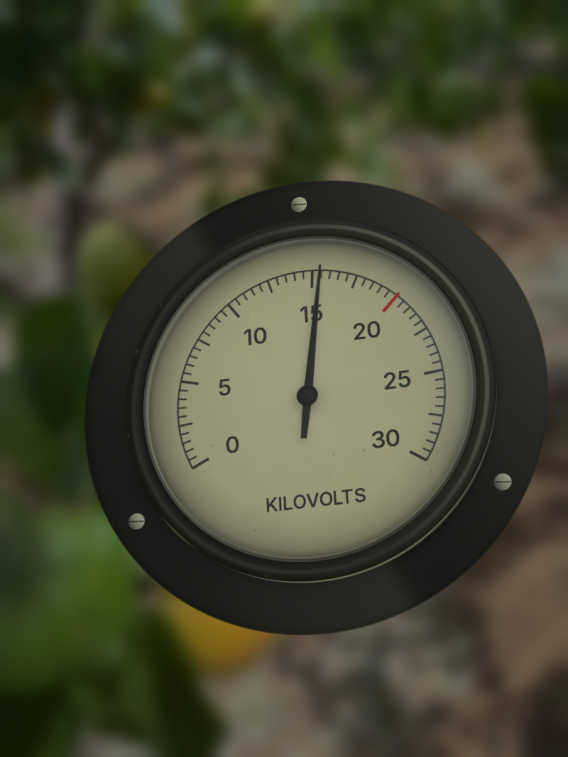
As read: 15.5 kV
